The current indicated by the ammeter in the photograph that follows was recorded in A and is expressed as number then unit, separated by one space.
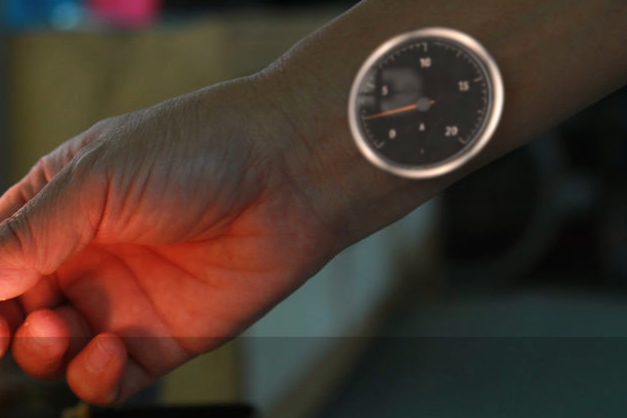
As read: 2.5 A
